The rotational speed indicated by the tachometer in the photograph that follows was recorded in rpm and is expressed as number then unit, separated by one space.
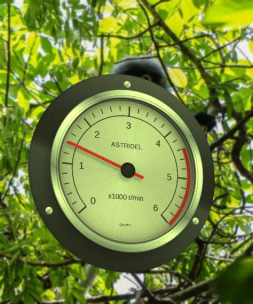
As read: 1400 rpm
